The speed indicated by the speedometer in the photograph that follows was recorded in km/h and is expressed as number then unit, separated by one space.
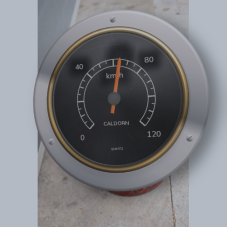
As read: 65 km/h
